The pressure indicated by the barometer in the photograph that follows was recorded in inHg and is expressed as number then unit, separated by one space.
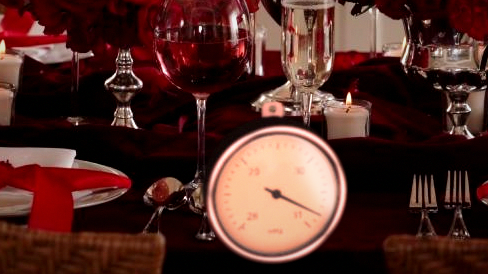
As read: 30.8 inHg
